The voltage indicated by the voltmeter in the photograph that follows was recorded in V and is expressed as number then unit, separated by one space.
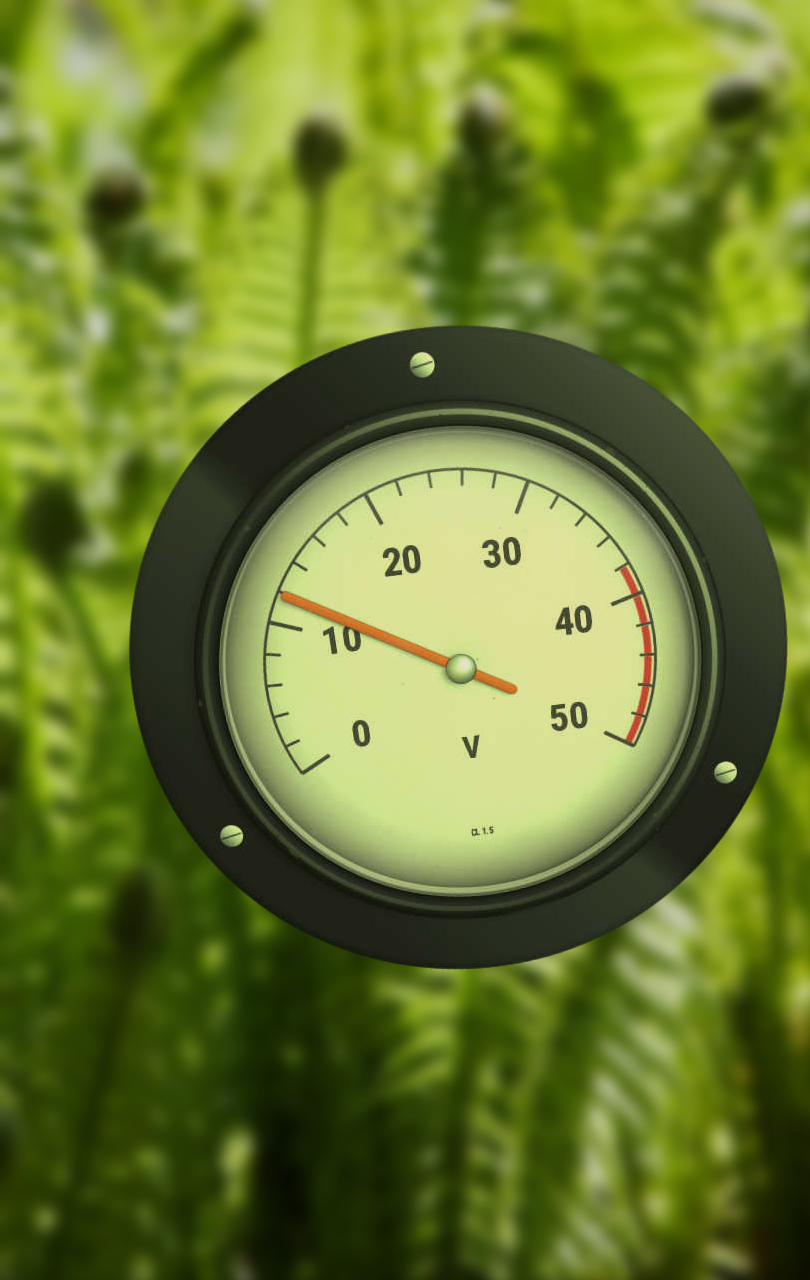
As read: 12 V
